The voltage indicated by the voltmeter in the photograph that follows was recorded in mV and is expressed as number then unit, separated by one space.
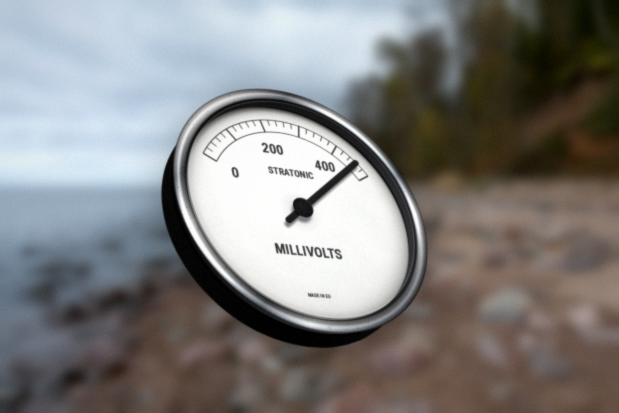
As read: 460 mV
